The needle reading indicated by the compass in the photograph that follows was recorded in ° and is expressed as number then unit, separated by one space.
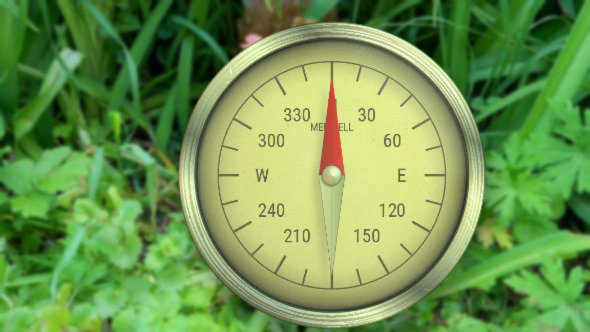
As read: 0 °
